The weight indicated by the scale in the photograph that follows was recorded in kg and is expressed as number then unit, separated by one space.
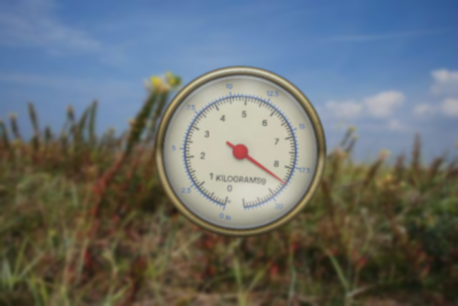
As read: 8.5 kg
